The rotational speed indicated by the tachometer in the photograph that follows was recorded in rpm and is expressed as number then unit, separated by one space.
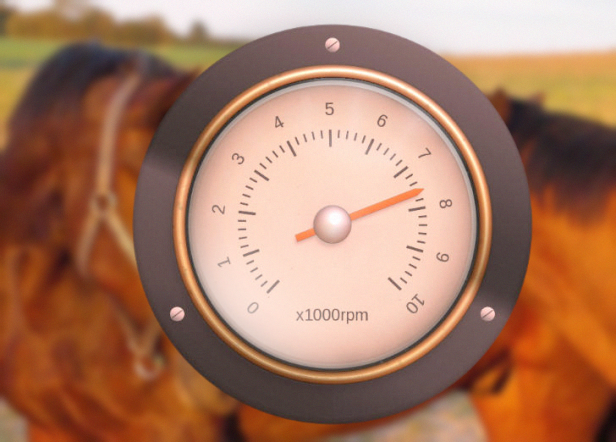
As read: 7600 rpm
